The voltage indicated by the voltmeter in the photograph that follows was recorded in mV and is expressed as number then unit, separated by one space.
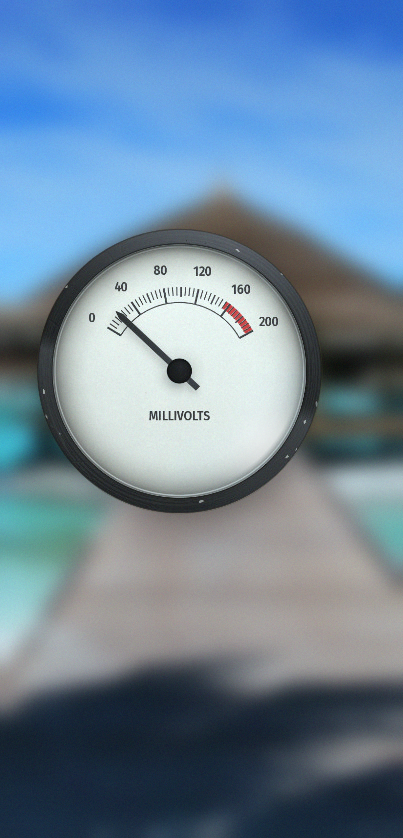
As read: 20 mV
